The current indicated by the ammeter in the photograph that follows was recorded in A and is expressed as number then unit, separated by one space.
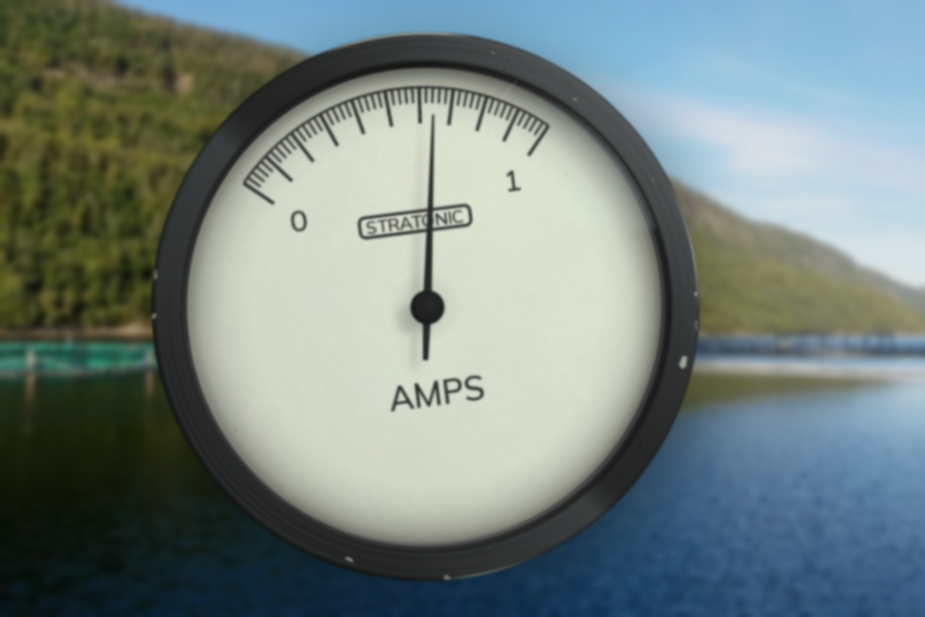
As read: 0.64 A
